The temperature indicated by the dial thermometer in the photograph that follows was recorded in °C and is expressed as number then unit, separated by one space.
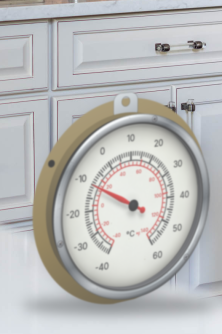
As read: -10 °C
